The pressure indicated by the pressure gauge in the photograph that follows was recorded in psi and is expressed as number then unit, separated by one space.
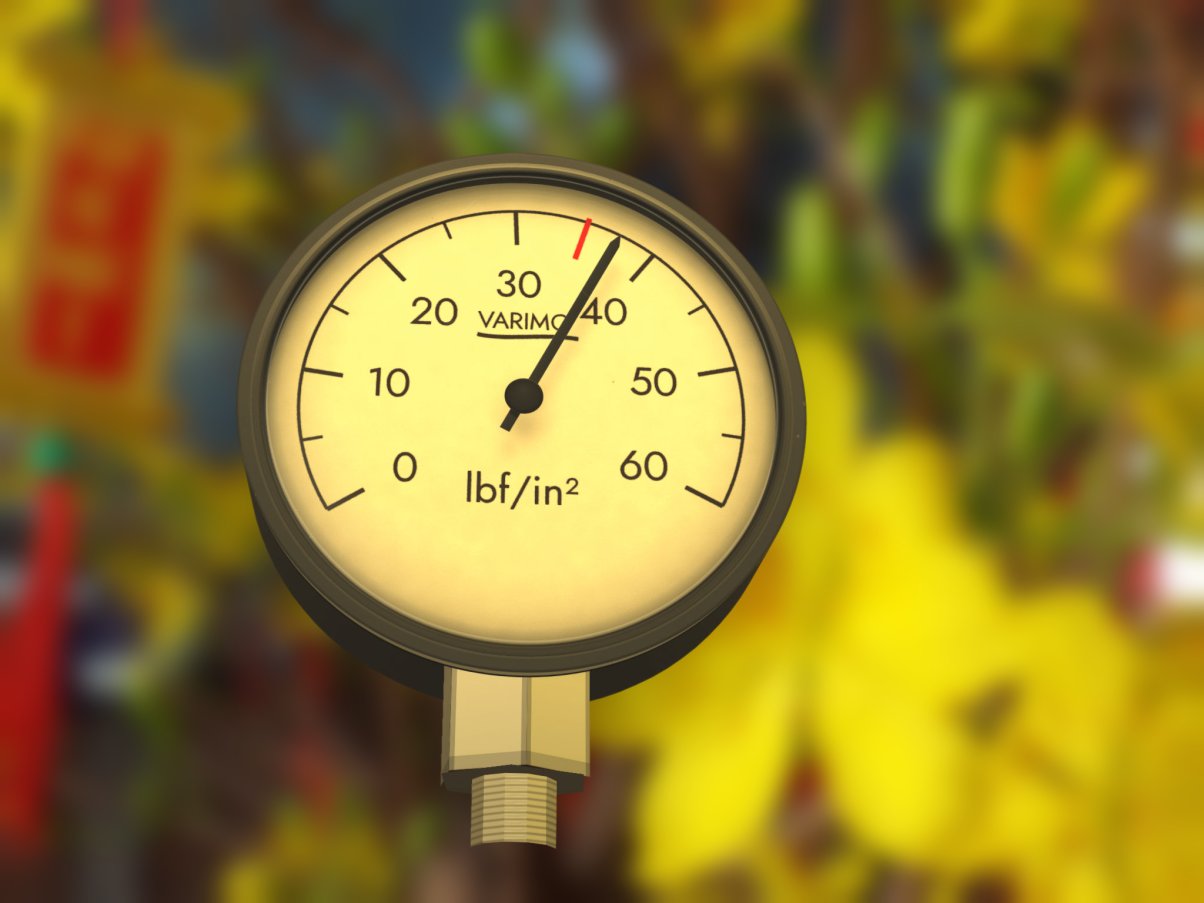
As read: 37.5 psi
